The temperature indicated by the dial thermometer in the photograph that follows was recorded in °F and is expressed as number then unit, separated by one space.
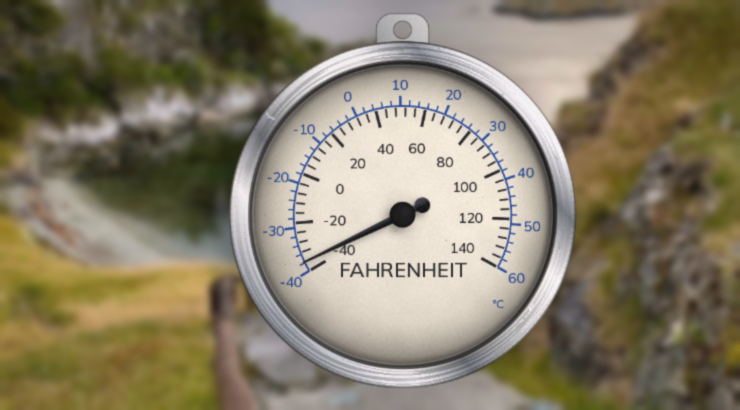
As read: -36 °F
